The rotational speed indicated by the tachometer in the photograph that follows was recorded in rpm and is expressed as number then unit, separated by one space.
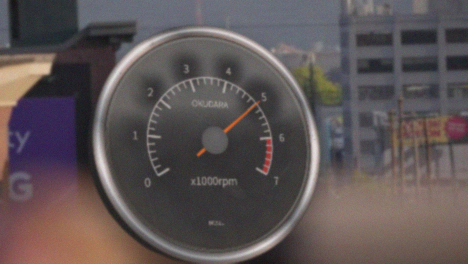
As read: 5000 rpm
